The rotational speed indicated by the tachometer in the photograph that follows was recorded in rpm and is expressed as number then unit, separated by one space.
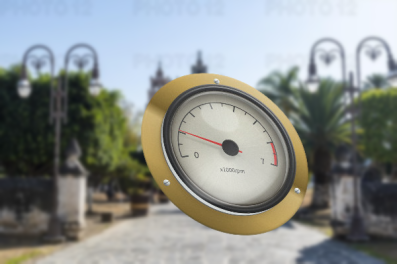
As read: 1000 rpm
